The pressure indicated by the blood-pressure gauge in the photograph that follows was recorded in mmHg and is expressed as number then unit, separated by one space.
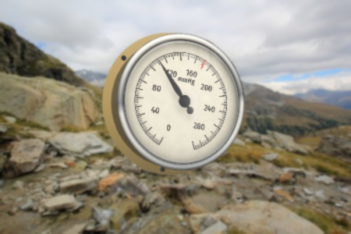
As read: 110 mmHg
